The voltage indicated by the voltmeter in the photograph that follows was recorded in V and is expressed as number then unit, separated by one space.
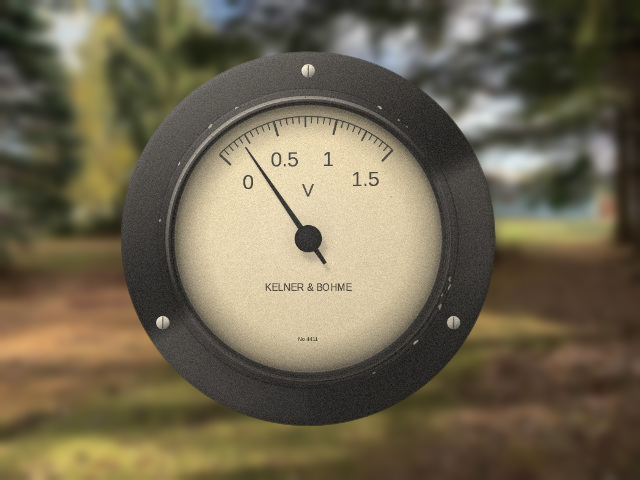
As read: 0.2 V
